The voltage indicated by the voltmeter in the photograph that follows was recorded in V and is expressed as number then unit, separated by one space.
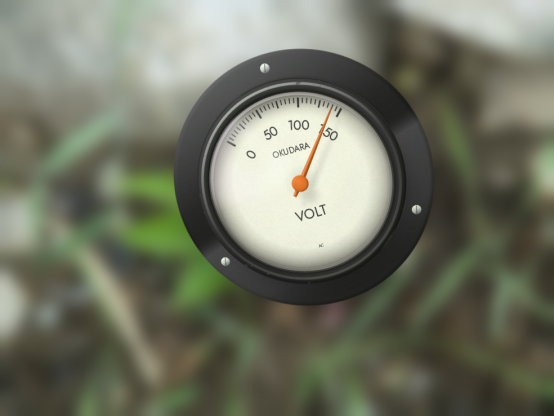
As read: 140 V
